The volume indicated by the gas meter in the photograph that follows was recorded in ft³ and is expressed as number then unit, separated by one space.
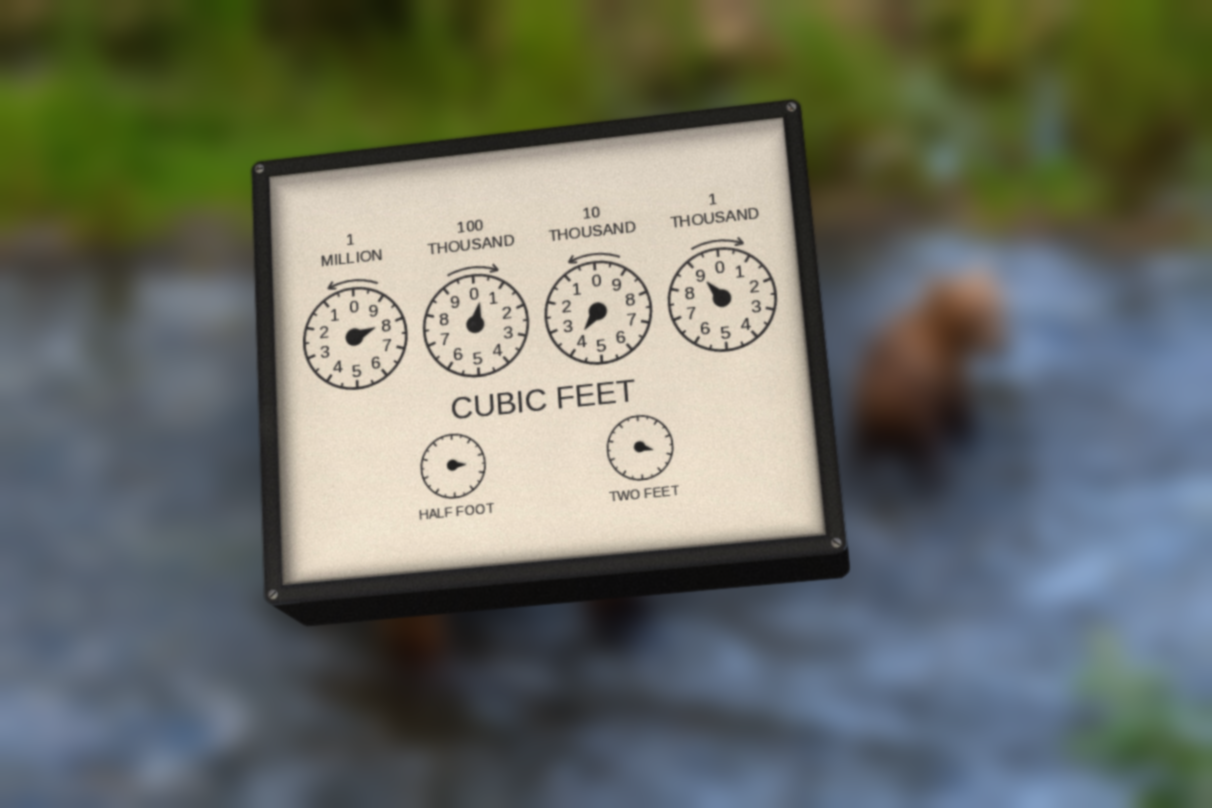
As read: 803900 ft³
